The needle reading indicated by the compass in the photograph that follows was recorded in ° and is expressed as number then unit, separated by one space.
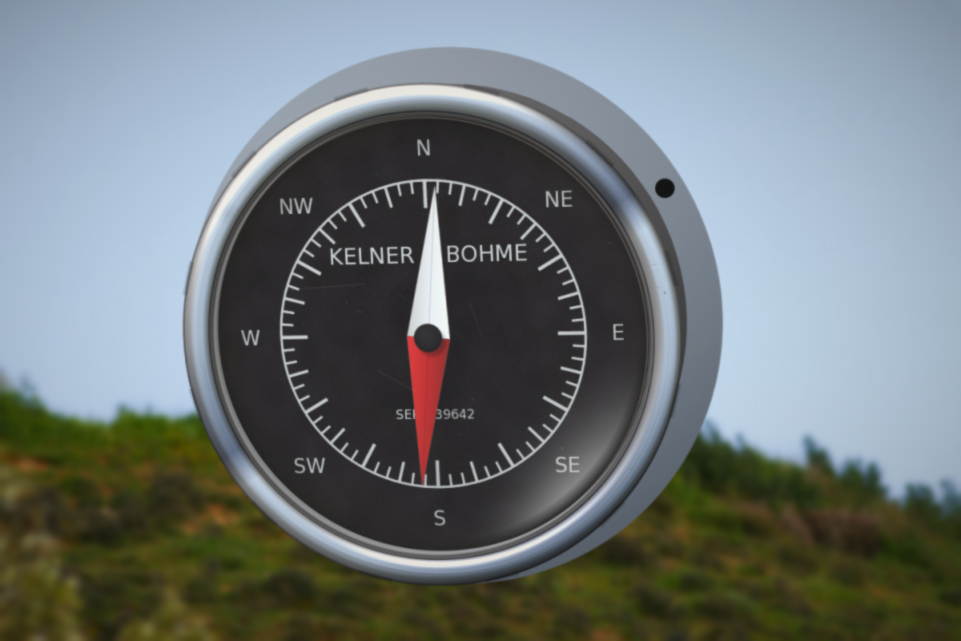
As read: 185 °
